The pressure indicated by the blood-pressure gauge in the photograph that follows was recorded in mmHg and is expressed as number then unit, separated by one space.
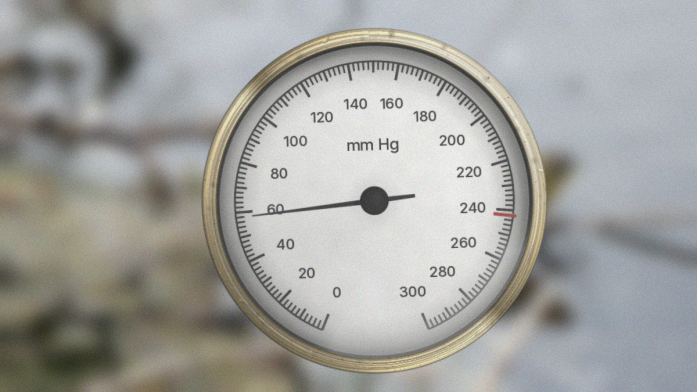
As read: 58 mmHg
